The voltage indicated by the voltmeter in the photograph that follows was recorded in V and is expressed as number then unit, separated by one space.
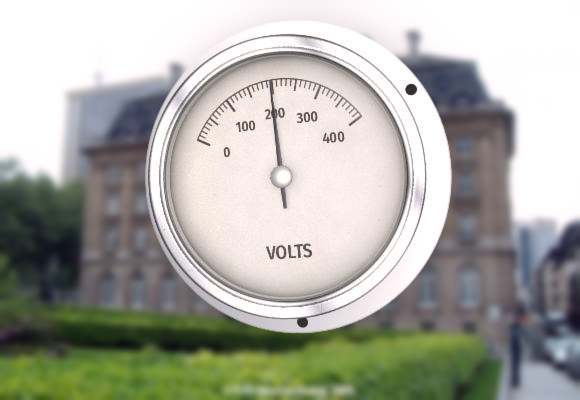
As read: 200 V
